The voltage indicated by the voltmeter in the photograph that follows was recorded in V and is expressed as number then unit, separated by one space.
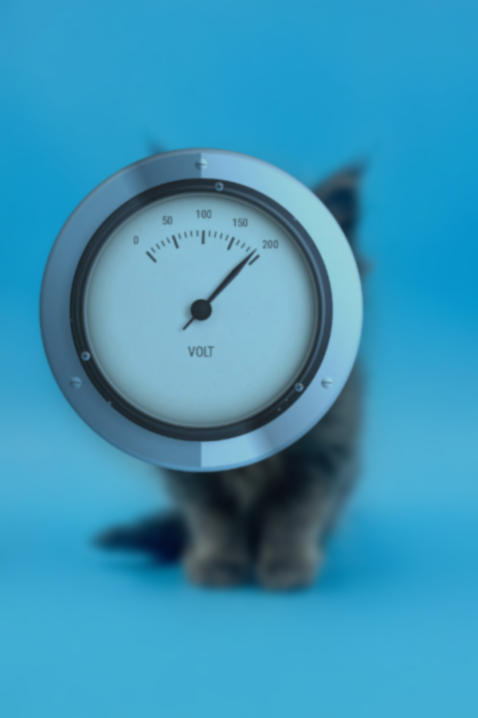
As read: 190 V
